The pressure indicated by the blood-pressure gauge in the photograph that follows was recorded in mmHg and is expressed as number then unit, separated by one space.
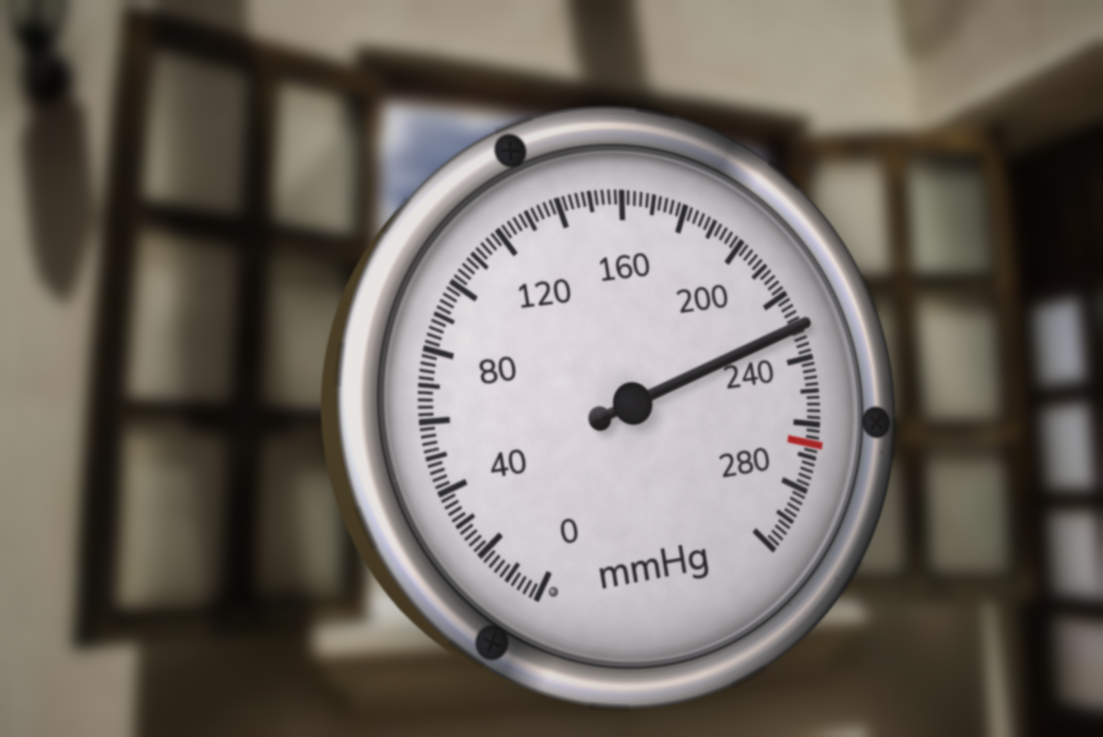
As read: 230 mmHg
